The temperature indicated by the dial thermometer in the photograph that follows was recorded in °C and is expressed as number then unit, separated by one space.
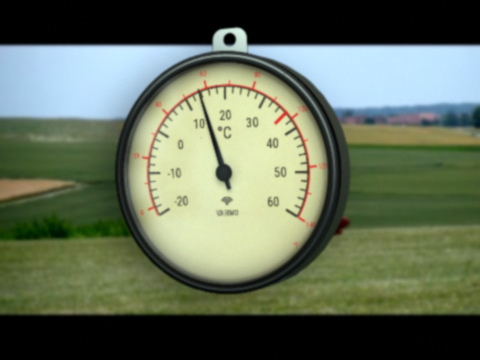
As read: 14 °C
